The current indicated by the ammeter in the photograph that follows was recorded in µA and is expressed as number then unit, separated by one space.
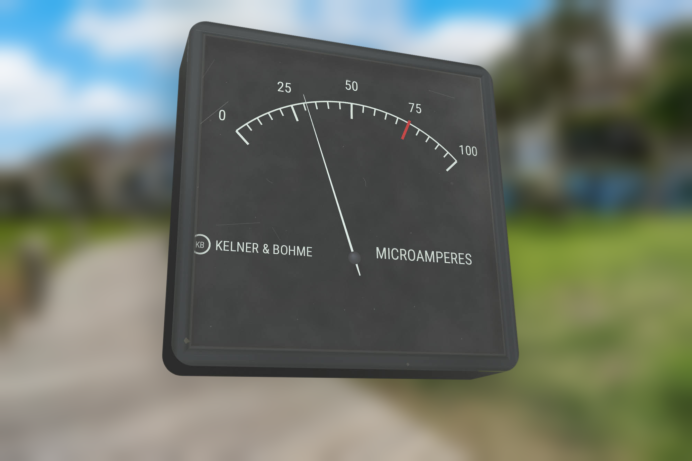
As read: 30 µA
